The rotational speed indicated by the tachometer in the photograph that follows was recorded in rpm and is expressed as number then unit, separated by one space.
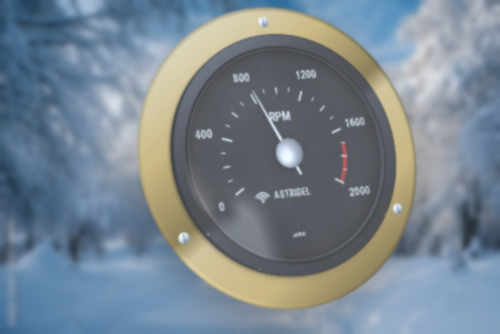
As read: 800 rpm
